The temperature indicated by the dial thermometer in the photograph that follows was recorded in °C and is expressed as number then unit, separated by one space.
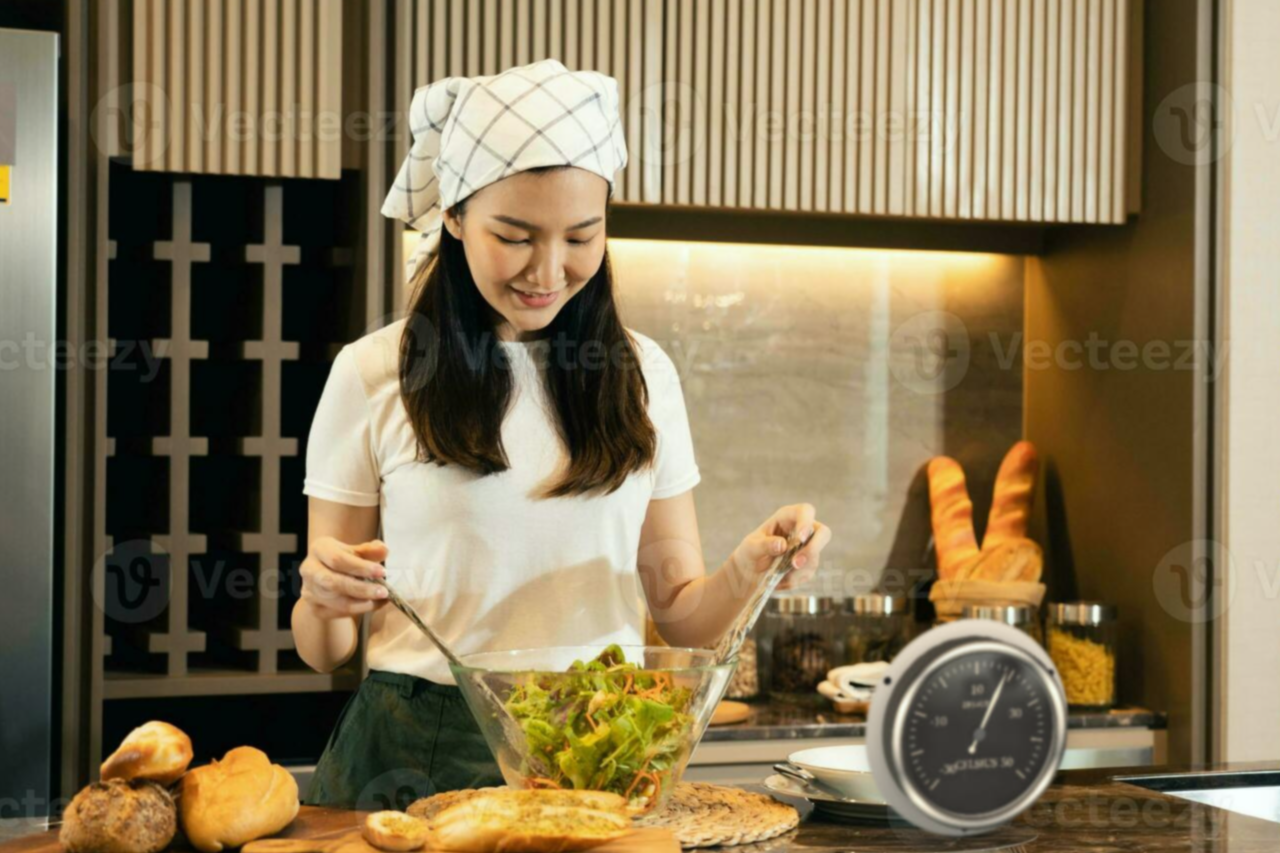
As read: 18 °C
